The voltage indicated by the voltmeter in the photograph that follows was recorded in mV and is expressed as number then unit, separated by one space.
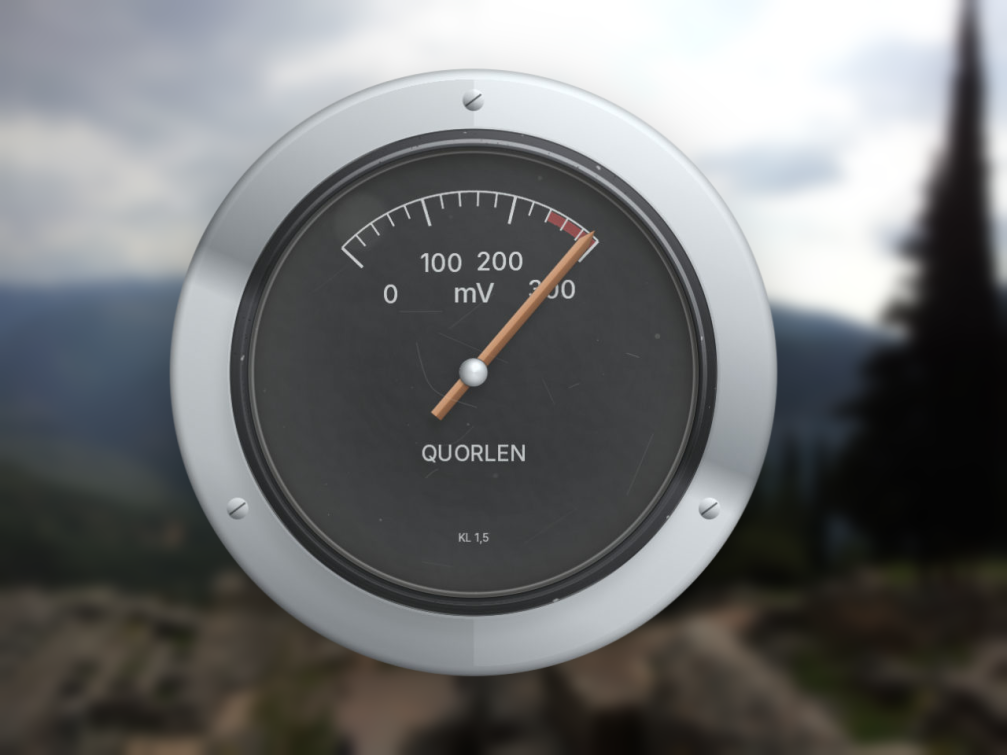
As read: 290 mV
